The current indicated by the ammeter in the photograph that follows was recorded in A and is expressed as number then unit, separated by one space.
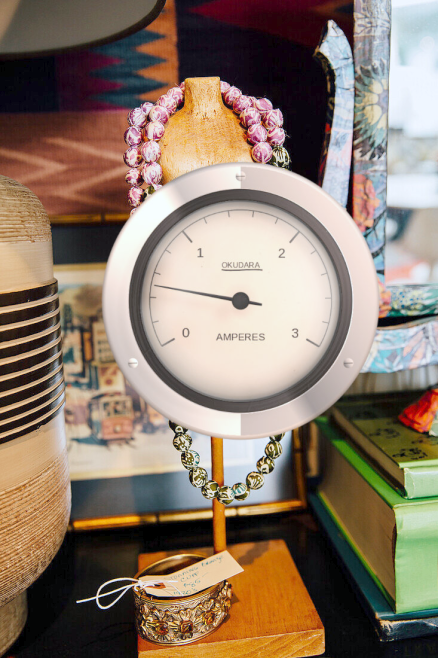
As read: 0.5 A
